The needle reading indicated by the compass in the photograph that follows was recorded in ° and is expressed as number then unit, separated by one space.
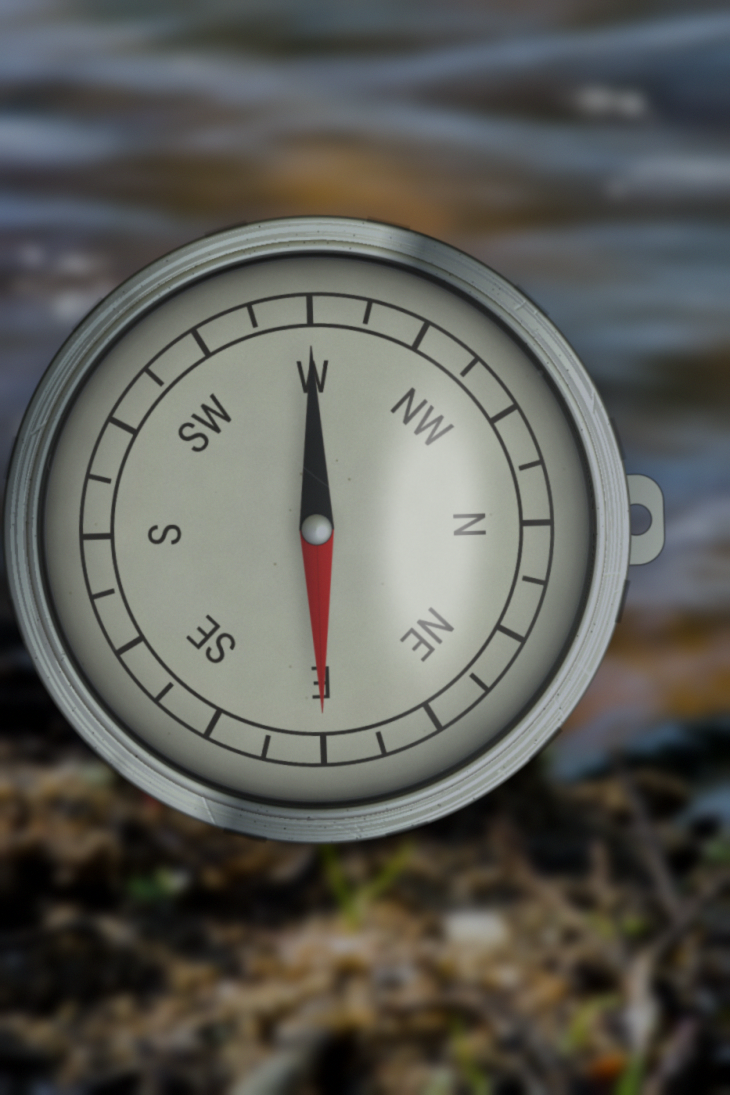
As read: 90 °
